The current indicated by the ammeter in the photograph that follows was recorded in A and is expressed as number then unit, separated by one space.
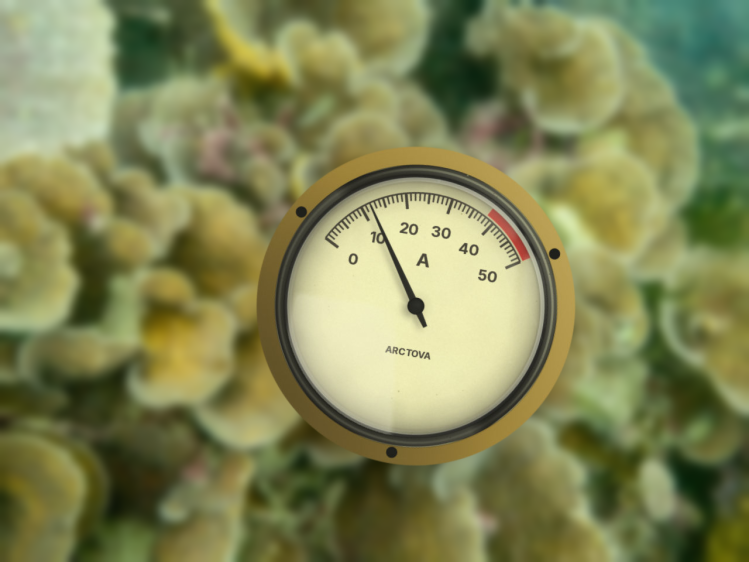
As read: 12 A
